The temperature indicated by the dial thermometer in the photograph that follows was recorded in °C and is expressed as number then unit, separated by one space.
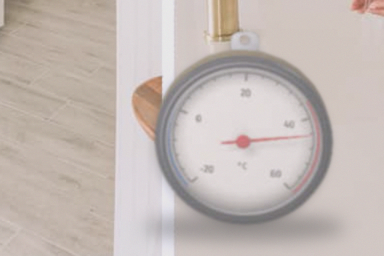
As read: 44 °C
